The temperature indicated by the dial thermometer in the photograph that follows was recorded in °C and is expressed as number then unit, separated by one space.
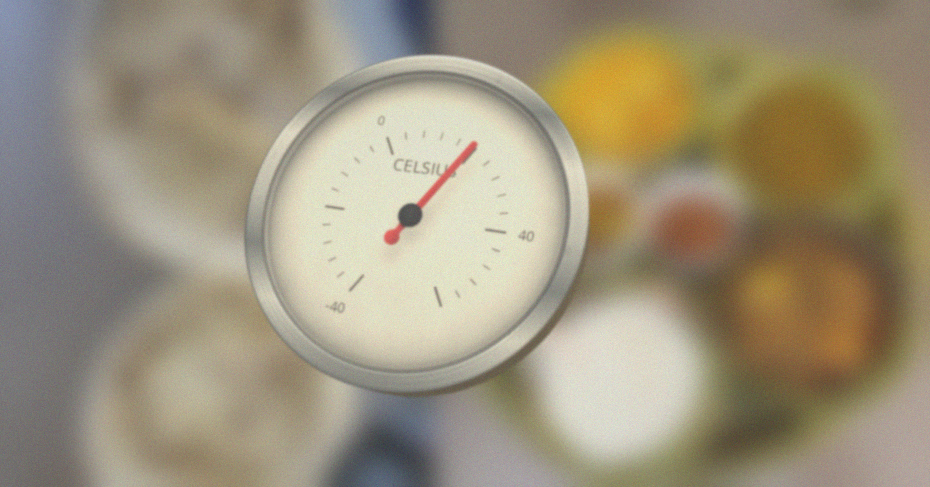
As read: 20 °C
